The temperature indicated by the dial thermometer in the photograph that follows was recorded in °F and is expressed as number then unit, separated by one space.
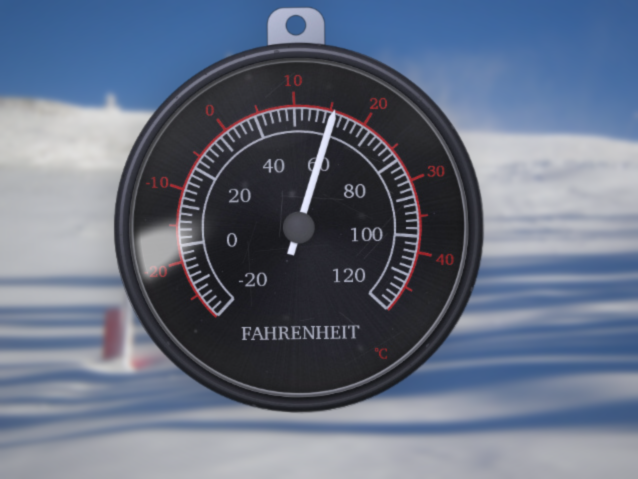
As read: 60 °F
